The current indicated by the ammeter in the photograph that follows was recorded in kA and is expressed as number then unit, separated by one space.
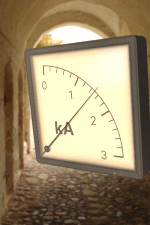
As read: 1.5 kA
